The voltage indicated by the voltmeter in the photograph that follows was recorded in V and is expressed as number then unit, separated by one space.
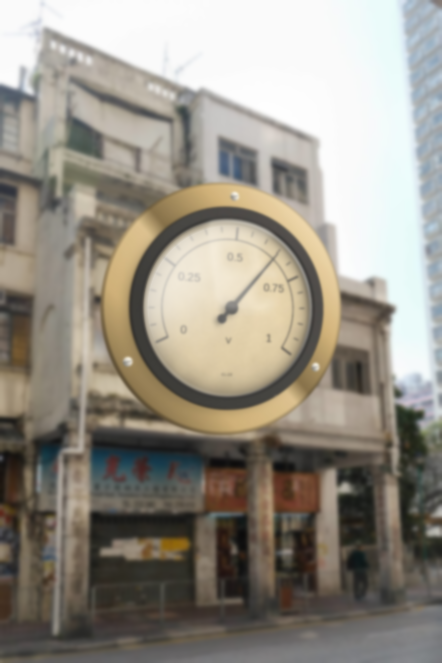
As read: 0.65 V
